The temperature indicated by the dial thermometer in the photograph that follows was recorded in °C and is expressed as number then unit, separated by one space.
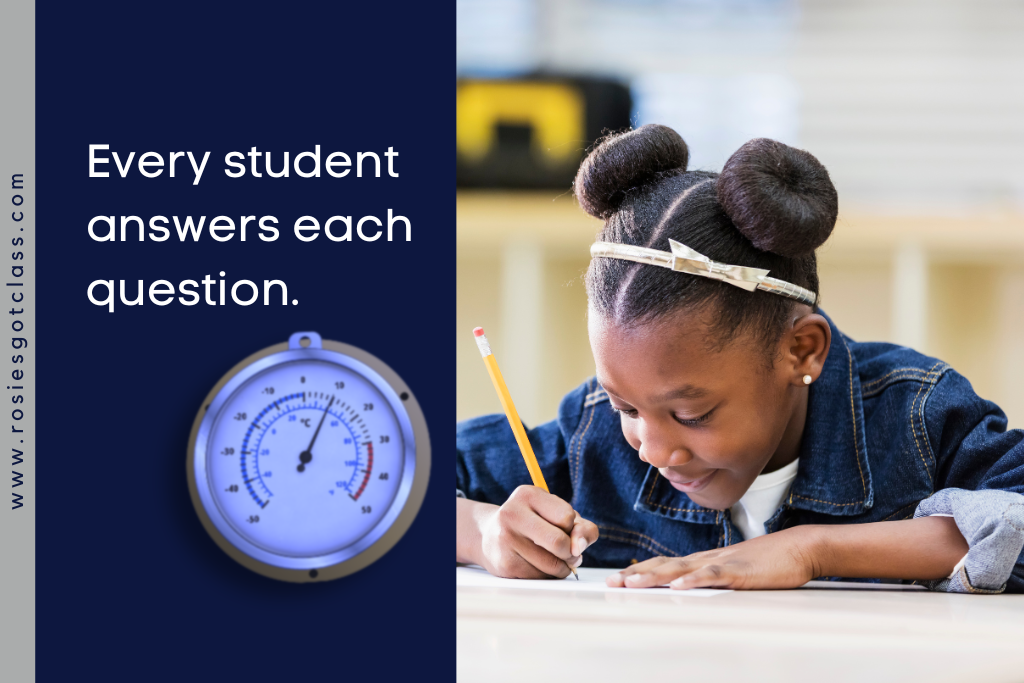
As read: 10 °C
